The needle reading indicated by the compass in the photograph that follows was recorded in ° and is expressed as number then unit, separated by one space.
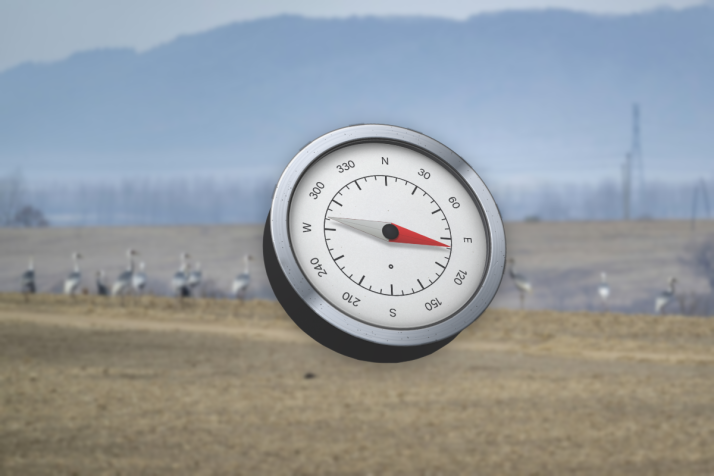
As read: 100 °
